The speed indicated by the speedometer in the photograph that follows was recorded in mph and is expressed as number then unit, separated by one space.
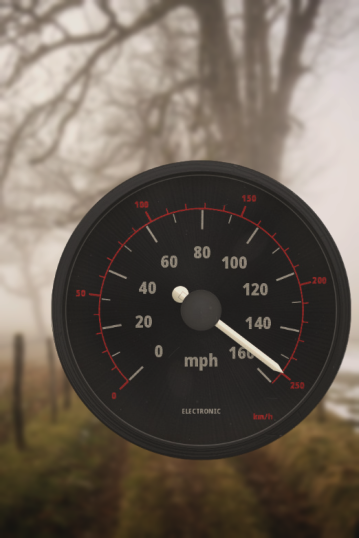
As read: 155 mph
